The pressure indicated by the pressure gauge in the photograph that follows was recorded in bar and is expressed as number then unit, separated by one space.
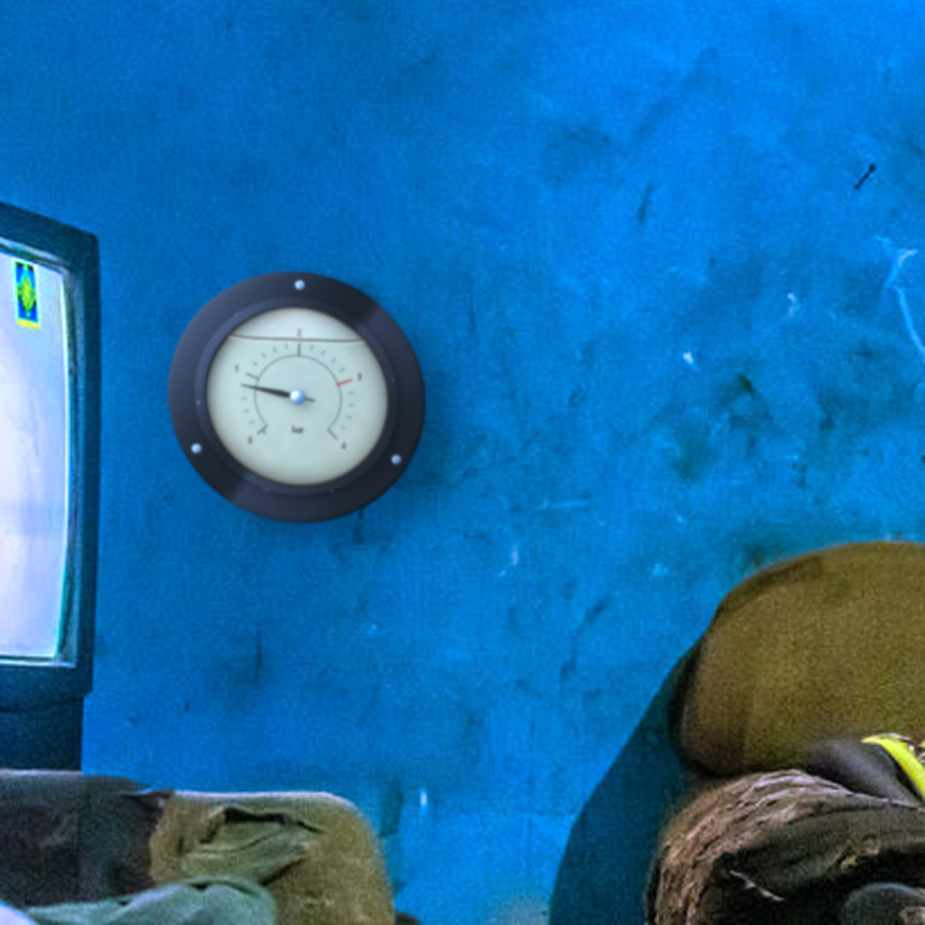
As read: 0.8 bar
